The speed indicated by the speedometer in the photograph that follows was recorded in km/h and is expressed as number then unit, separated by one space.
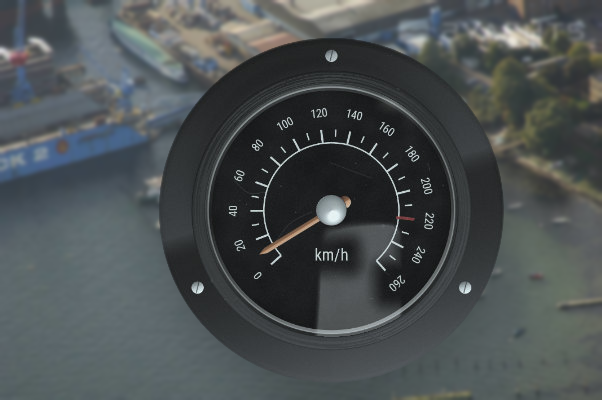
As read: 10 km/h
